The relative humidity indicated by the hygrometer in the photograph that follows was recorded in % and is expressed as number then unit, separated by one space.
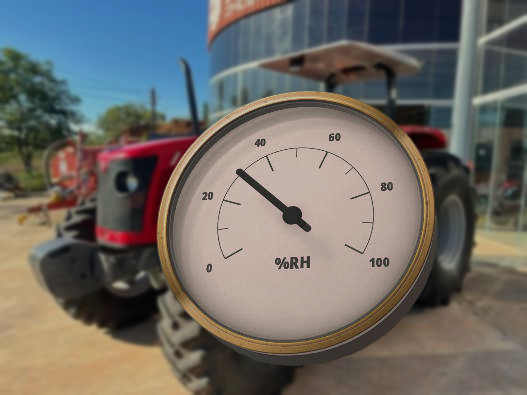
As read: 30 %
